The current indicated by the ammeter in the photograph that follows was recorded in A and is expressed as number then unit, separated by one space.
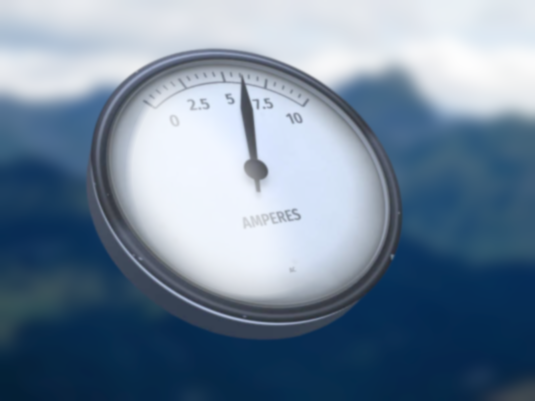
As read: 6 A
